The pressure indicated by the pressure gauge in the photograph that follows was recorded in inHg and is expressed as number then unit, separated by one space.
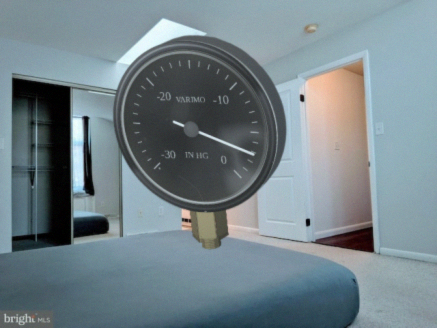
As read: -3 inHg
